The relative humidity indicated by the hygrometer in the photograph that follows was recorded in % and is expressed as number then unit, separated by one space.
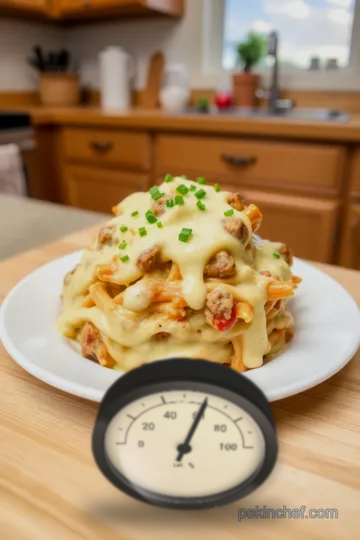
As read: 60 %
